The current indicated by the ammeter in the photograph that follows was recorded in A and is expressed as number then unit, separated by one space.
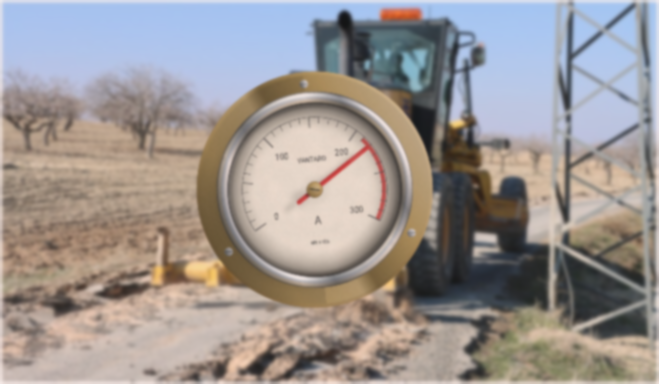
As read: 220 A
